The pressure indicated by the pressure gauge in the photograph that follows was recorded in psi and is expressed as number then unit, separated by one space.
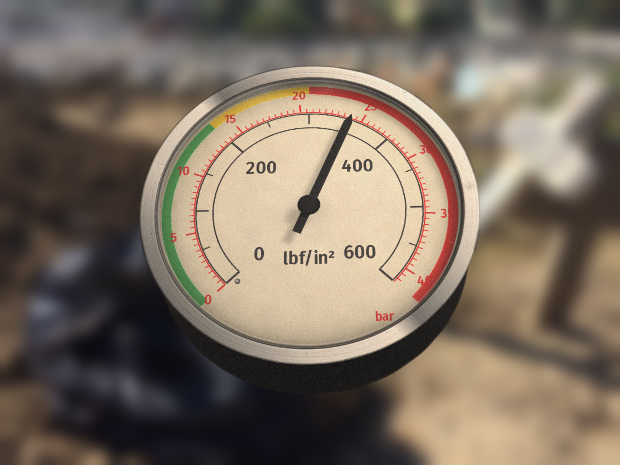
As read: 350 psi
